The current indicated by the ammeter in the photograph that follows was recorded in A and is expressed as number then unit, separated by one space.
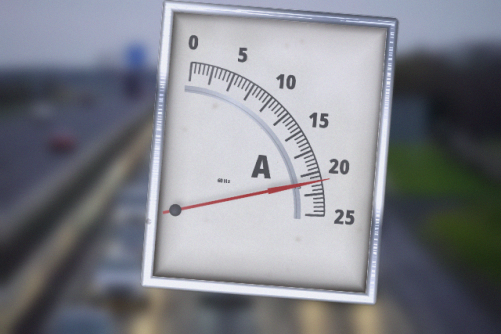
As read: 21 A
